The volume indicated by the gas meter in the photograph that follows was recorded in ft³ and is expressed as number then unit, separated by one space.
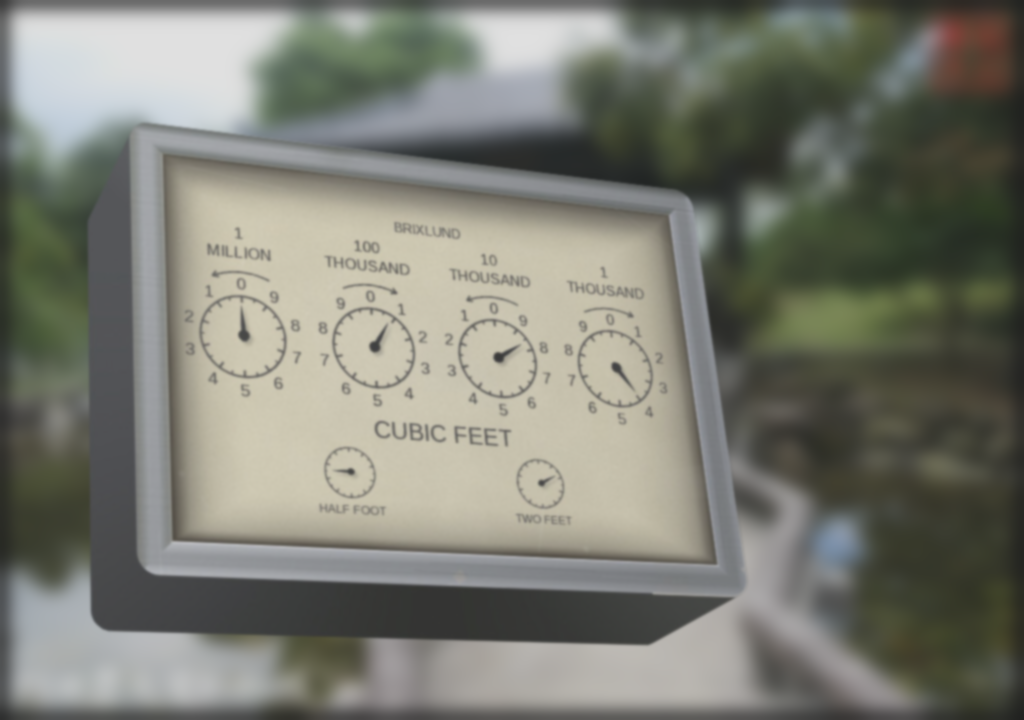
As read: 8400 ft³
